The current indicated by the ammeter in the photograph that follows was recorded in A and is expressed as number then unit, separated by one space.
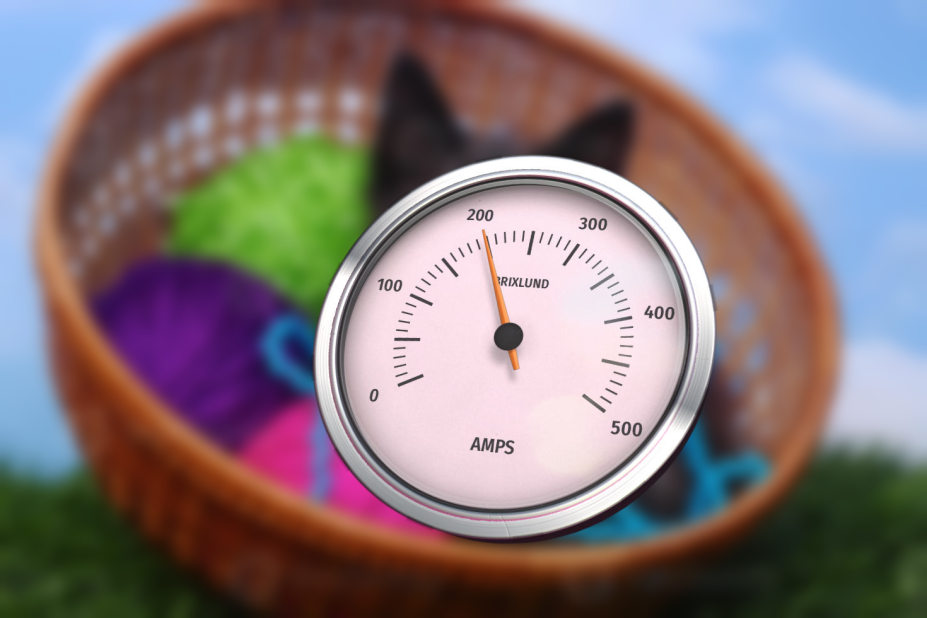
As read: 200 A
